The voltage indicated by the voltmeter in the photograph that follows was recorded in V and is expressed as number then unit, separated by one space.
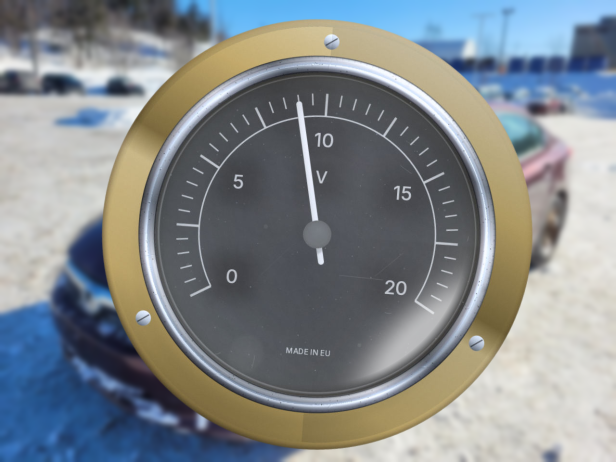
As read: 9 V
